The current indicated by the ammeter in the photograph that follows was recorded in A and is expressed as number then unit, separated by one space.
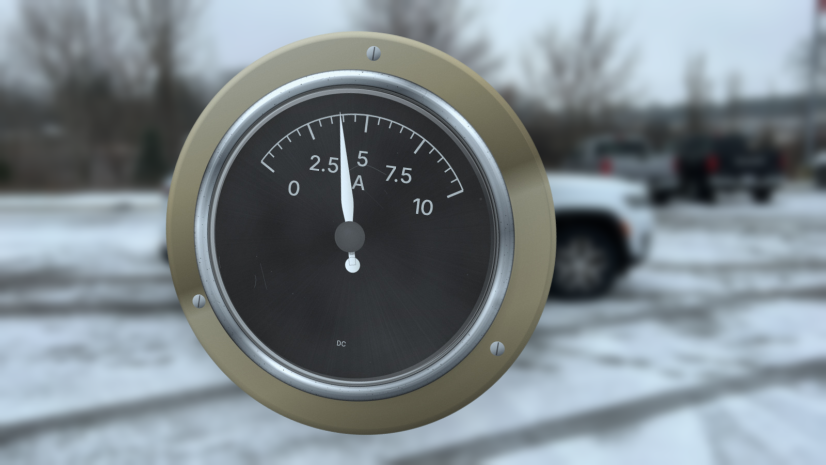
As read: 4 A
